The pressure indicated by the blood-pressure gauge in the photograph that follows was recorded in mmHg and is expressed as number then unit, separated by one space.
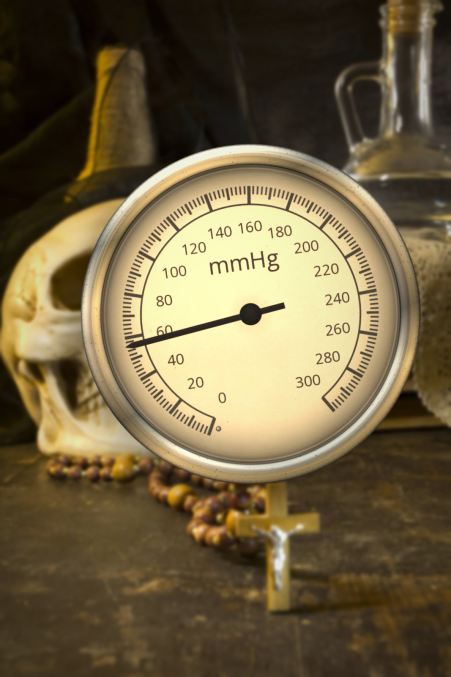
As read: 56 mmHg
